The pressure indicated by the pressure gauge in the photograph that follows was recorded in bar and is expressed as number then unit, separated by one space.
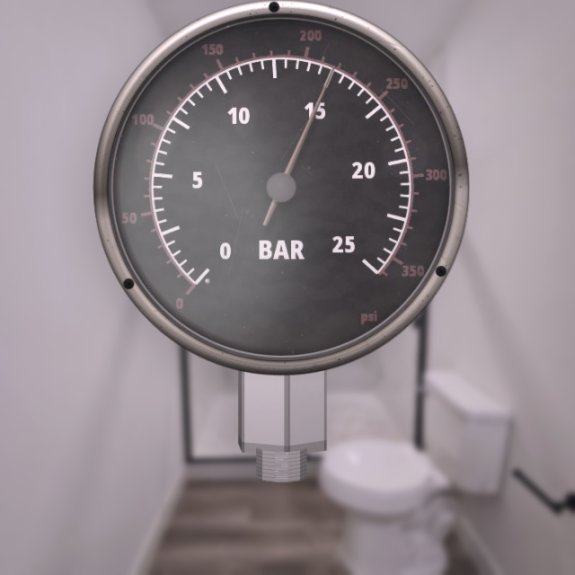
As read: 15 bar
